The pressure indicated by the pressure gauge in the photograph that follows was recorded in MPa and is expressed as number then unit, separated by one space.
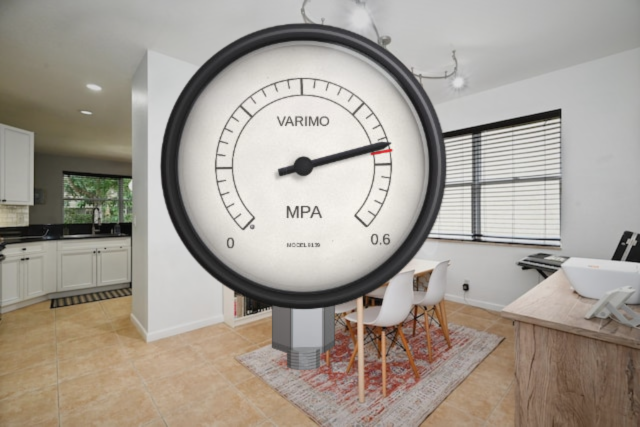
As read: 0.47 MPa
